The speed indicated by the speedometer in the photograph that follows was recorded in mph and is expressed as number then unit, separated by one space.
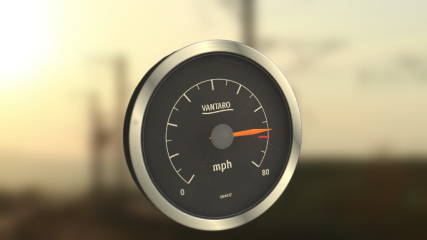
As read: 67.5 mph
